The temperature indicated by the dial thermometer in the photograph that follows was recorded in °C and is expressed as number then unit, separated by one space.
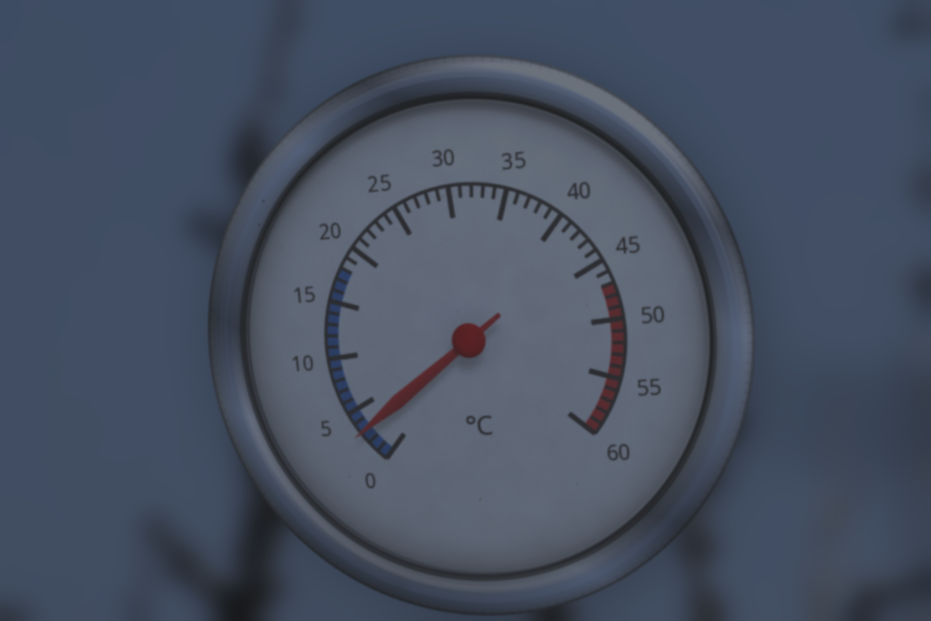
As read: 3 °C
